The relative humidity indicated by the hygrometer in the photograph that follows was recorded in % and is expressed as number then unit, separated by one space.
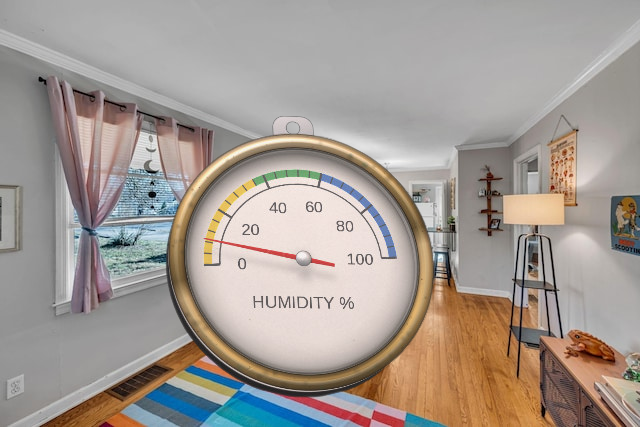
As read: 8 %
